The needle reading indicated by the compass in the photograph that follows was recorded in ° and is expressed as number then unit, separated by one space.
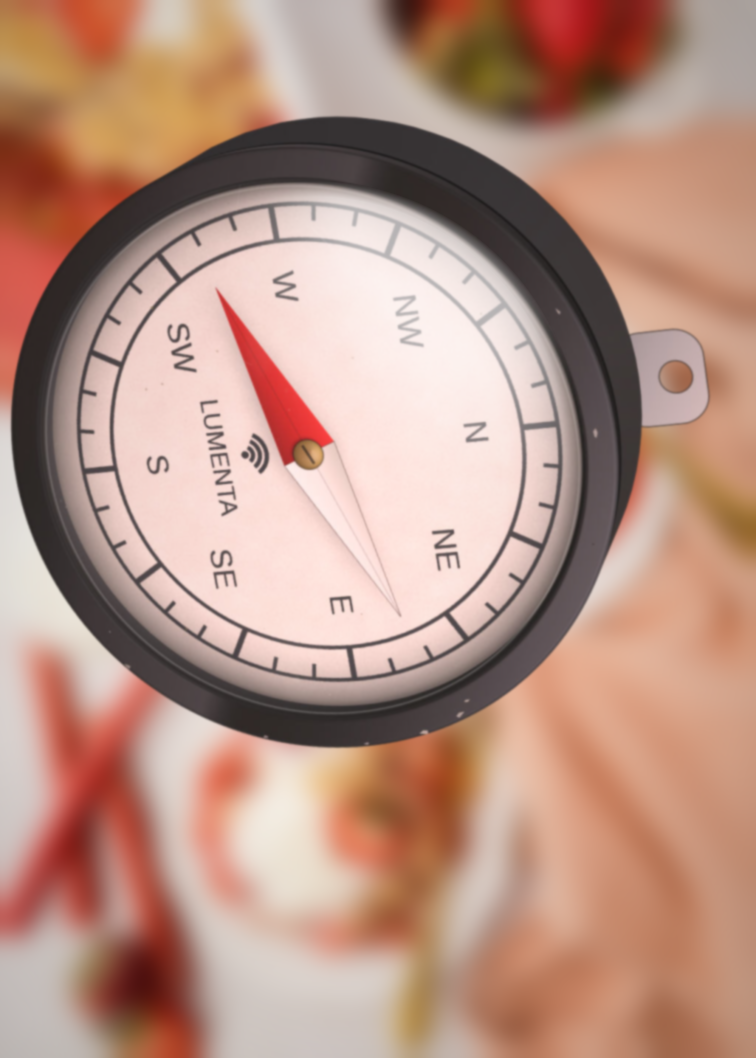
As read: 250 °
